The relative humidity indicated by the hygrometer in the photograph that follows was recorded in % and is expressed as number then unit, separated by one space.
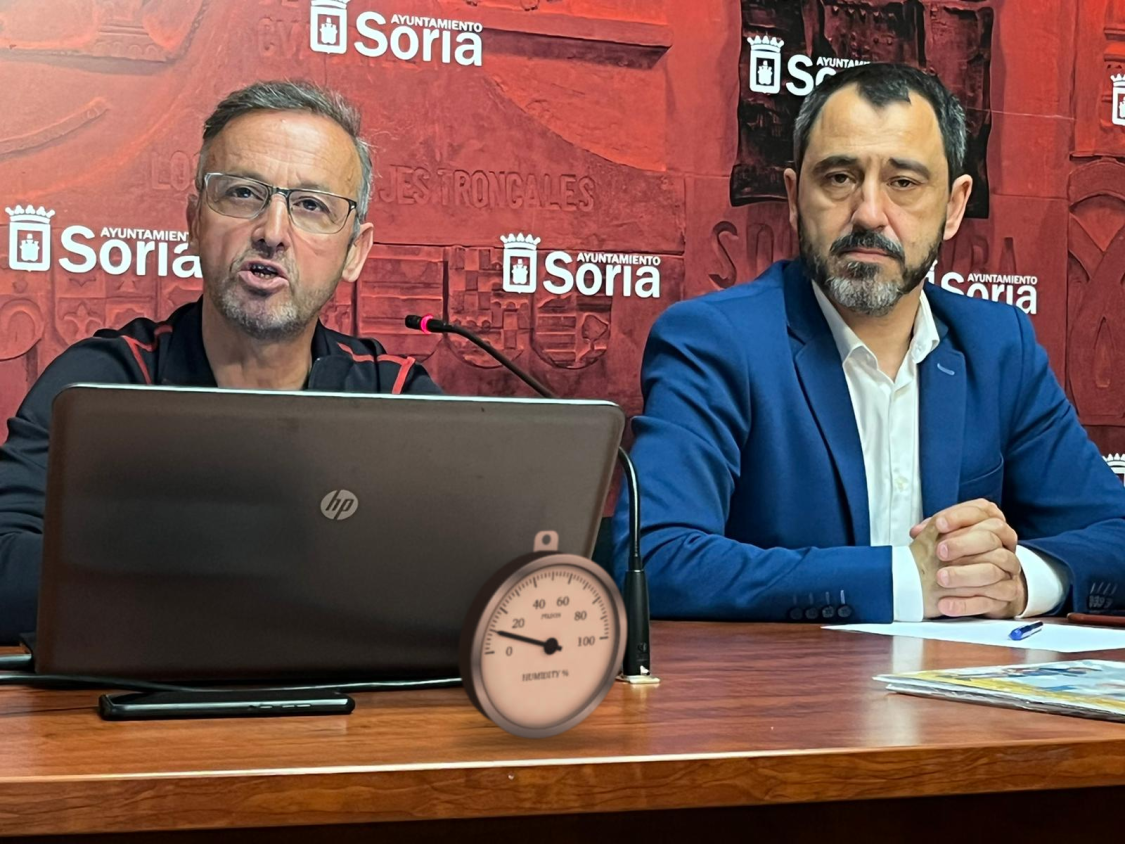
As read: 10 %
